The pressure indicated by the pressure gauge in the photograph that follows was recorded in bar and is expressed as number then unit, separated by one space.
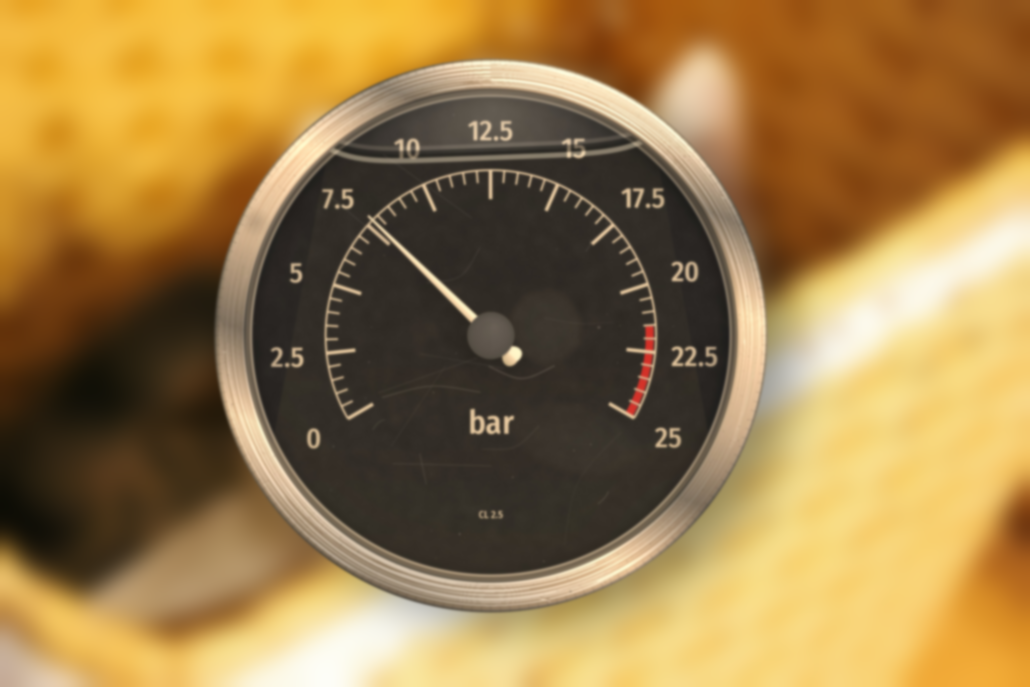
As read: 7.75 bar
